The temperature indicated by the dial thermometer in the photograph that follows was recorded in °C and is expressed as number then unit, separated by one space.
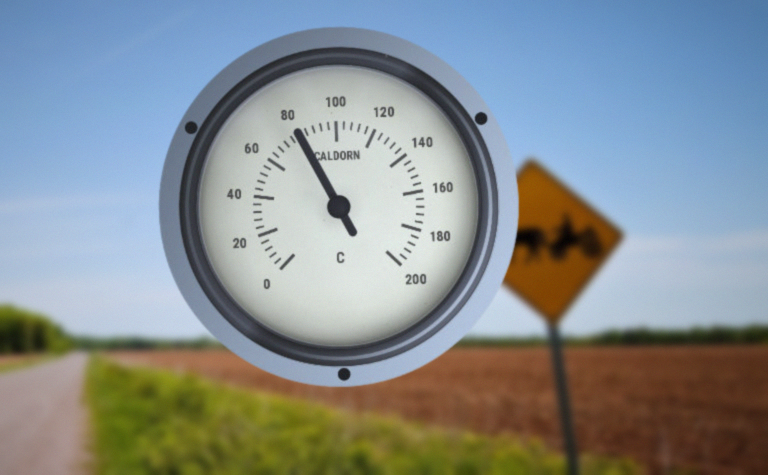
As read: 80 °C
